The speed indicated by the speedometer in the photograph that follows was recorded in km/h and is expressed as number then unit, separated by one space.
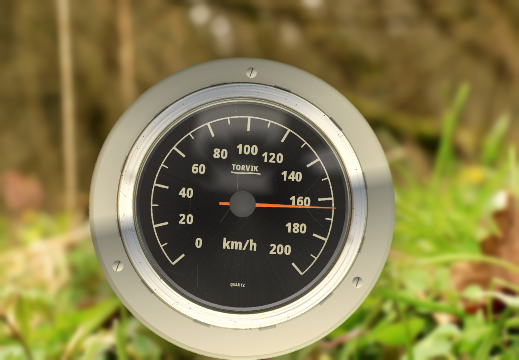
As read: 165 km/h
